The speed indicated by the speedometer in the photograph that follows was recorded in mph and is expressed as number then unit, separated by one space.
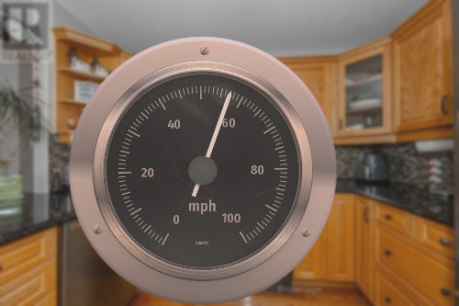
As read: 57 mph
